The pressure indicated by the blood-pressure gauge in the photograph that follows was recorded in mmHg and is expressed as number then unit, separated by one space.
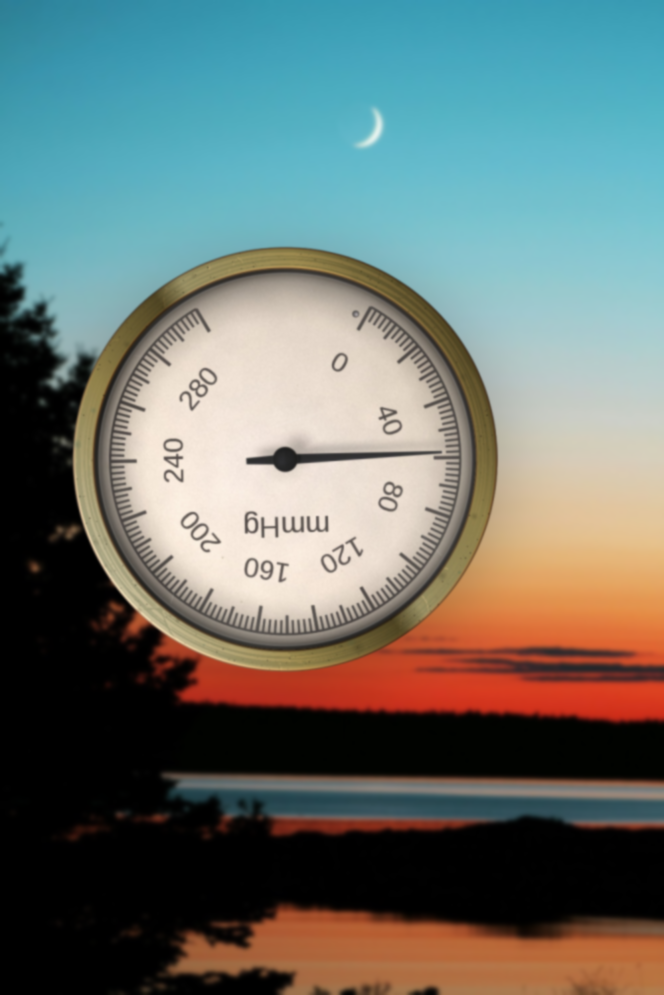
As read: 58 mmHg
